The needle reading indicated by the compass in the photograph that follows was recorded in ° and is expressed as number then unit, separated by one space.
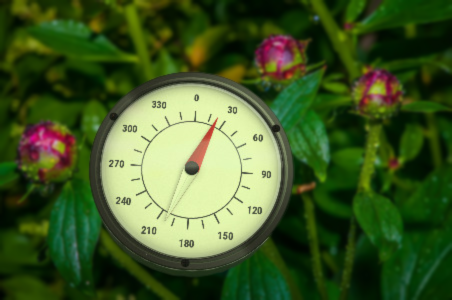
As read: 22.5 °
